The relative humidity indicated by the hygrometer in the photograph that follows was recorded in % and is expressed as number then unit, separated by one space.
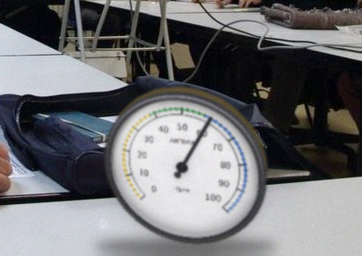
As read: 60 %
